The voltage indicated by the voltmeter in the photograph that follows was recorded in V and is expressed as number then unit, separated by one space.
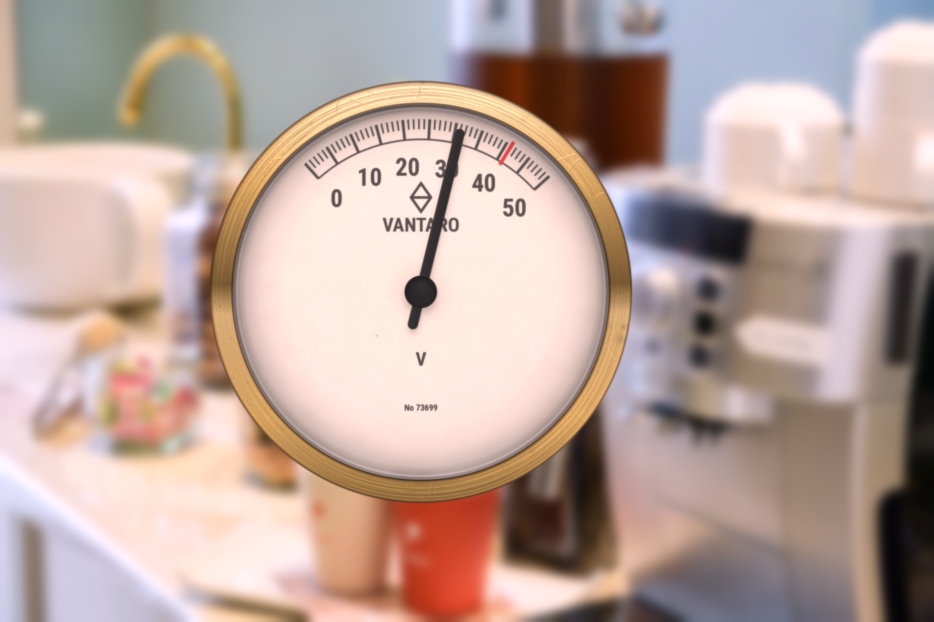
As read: 31 V
